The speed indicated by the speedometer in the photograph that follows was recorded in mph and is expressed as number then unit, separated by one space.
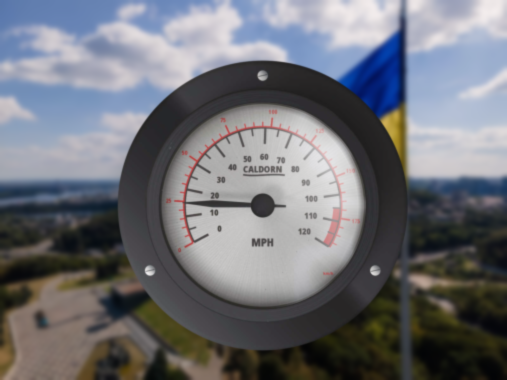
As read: 15 mph
